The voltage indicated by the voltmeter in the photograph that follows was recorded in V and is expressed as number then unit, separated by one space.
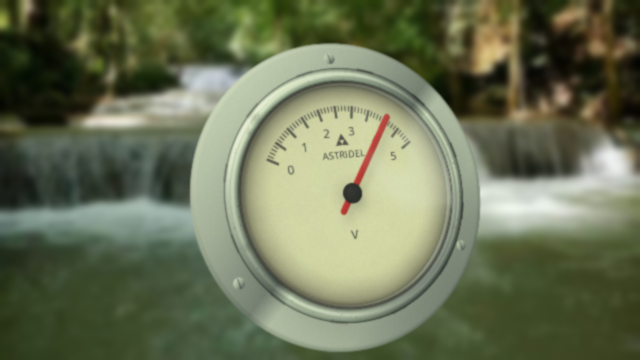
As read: 4 V
